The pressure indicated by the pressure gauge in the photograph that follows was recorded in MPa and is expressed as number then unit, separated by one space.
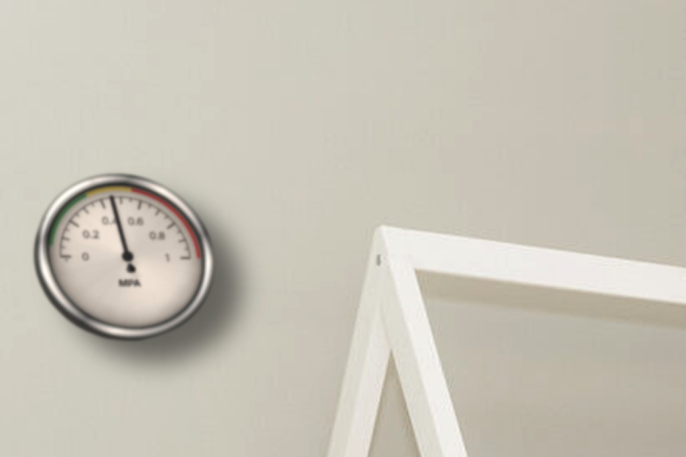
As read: 0.45 MPa
